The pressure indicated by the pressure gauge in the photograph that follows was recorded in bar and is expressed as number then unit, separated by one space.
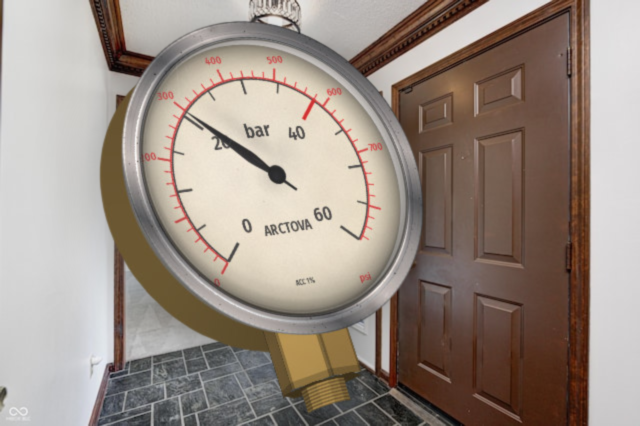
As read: 20 bar
